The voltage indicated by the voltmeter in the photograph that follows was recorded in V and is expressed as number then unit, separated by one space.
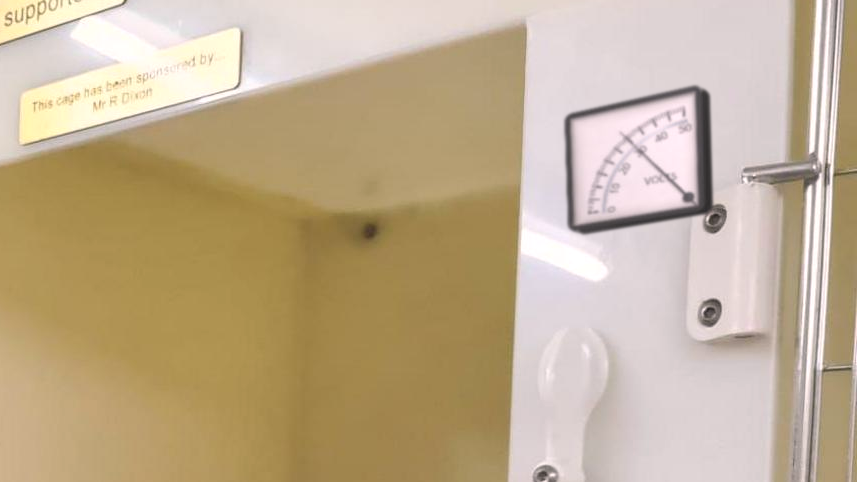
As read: 30 V
